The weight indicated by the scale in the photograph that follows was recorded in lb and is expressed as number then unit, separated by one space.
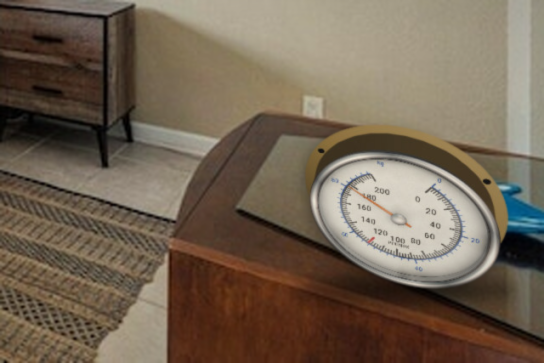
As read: 180 lb
